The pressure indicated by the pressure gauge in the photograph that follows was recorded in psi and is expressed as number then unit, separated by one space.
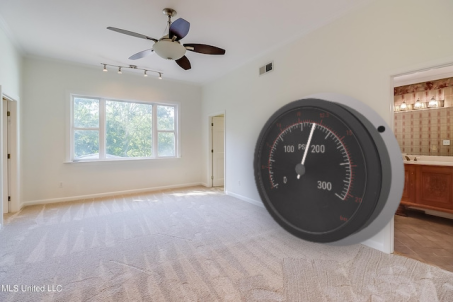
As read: 175 psi
